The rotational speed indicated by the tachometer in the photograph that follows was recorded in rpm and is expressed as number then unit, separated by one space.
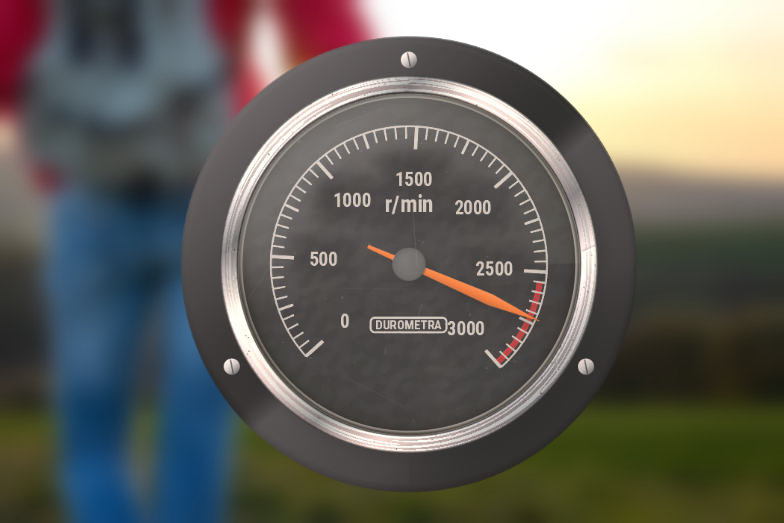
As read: 2725 rpm
